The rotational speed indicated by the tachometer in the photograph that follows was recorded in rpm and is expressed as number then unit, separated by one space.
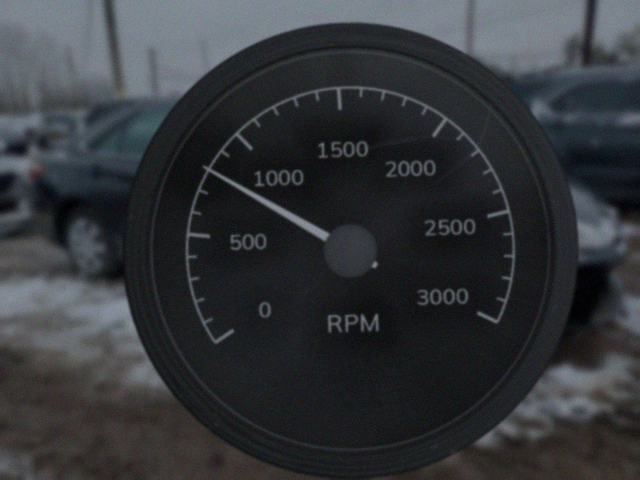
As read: 800 rpm
